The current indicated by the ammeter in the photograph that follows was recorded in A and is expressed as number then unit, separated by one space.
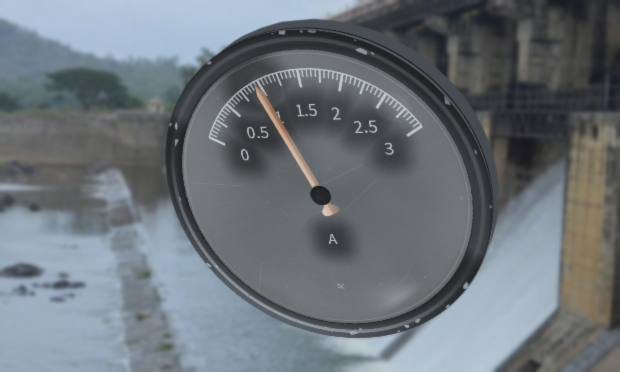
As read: 1 A
